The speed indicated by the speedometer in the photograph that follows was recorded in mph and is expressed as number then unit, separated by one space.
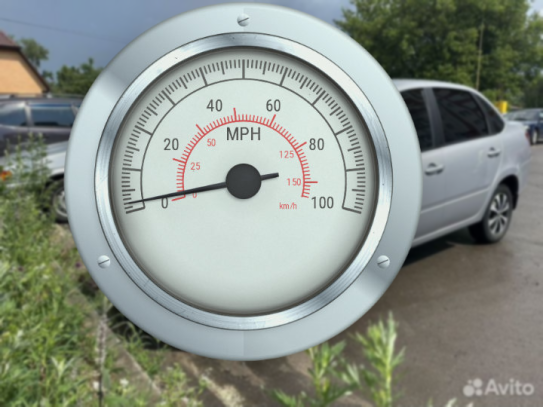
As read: 2 mph
